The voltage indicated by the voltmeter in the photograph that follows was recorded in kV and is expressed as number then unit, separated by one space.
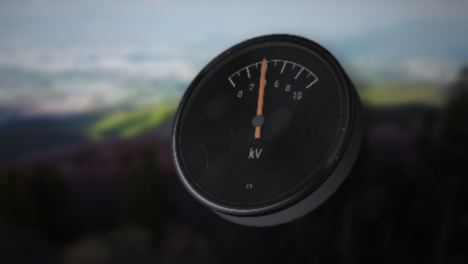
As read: 4 kV
